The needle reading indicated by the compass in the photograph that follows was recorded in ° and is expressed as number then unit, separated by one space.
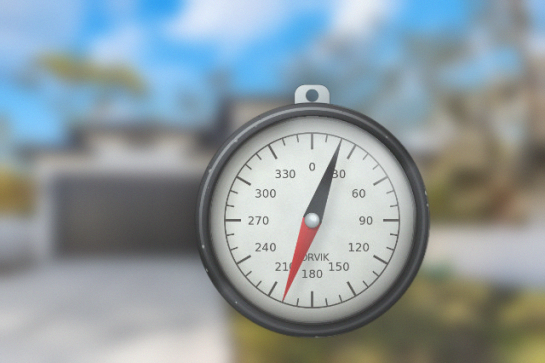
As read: 200 °
